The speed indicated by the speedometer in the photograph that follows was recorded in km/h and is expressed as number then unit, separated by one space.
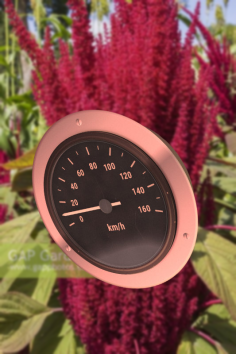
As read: 10 km/h
